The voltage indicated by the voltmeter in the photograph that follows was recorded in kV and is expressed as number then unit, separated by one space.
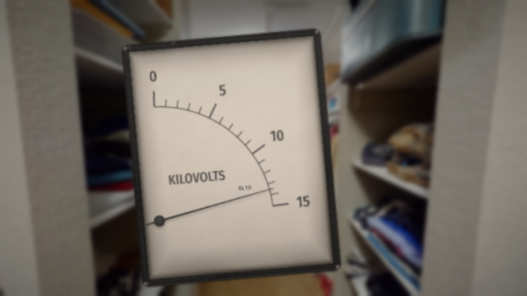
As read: 13.5 kV
